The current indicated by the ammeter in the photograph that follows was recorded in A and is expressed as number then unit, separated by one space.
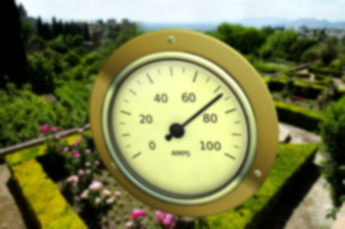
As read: 72.5 A
